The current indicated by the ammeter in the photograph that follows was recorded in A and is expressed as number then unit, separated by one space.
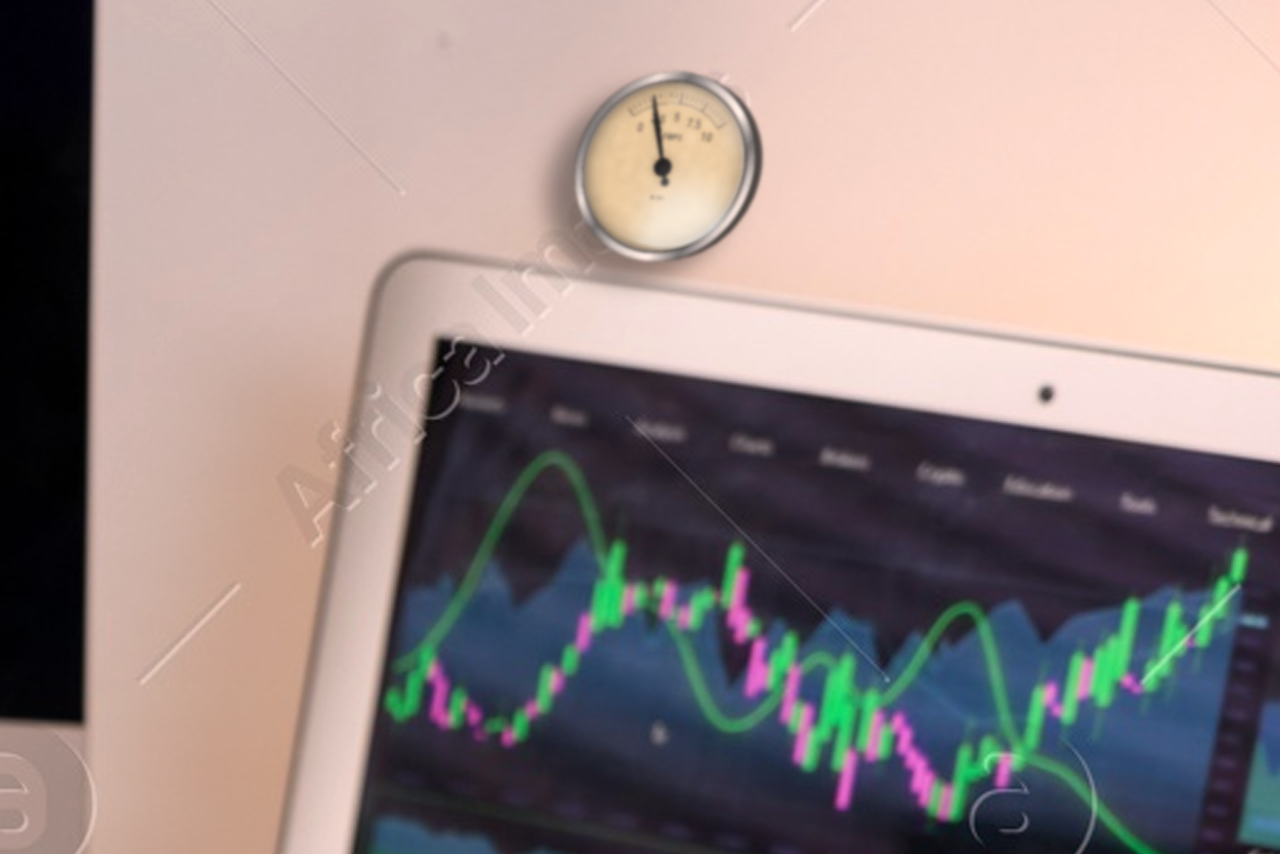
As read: 2.5 A
